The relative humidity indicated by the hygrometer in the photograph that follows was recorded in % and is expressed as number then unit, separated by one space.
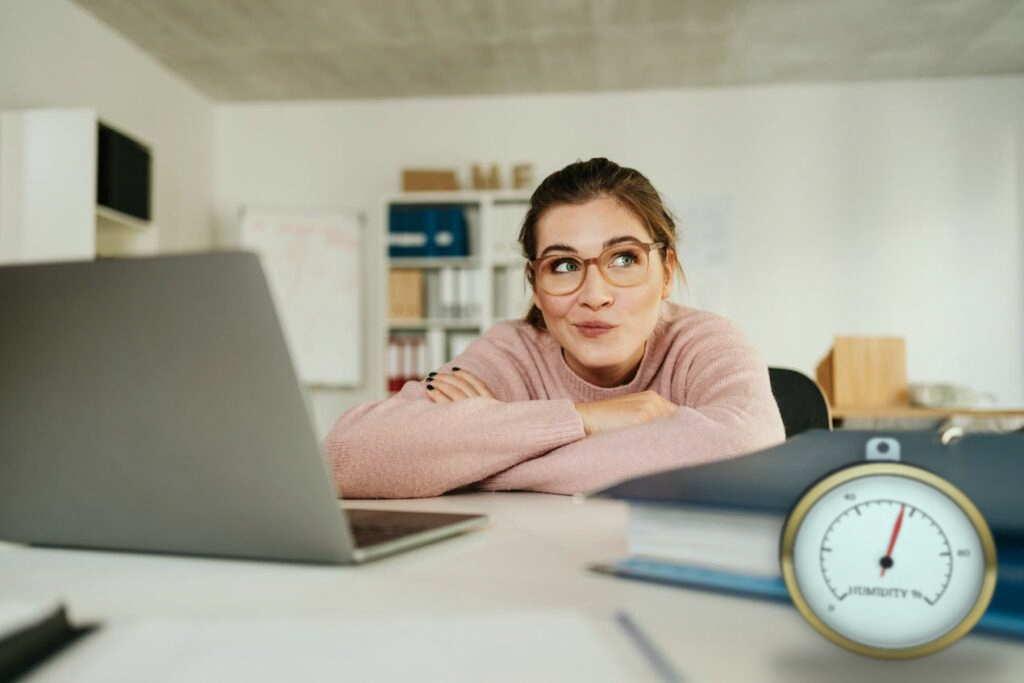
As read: 56 %
